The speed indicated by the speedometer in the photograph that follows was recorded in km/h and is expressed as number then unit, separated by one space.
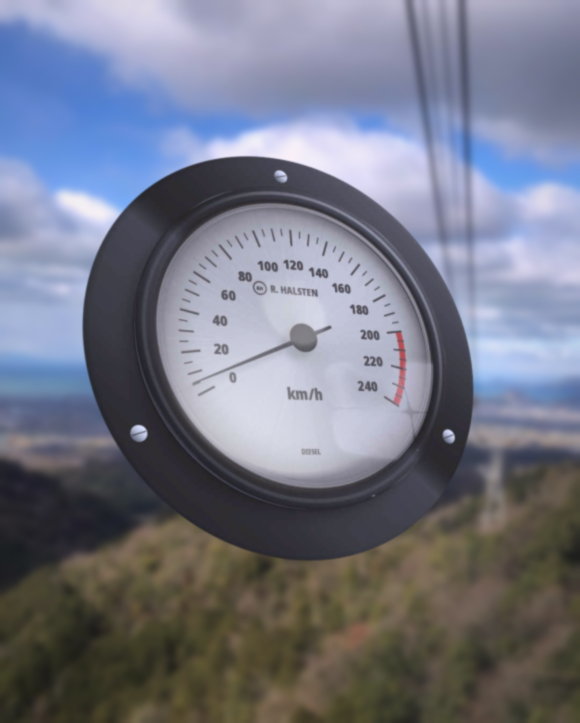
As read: 5 km/h
